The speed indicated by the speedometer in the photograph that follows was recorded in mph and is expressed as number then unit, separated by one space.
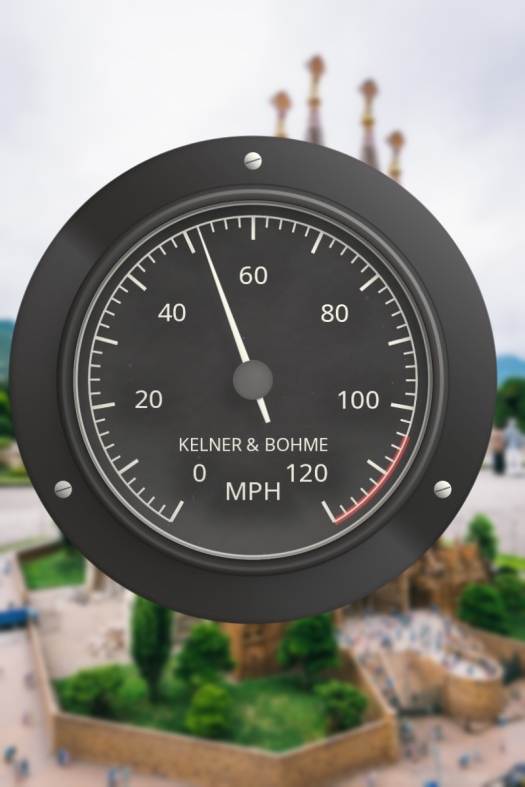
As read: 52 mph
